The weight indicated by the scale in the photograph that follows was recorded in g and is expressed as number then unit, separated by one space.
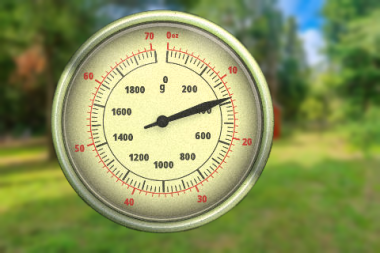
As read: 380 g
